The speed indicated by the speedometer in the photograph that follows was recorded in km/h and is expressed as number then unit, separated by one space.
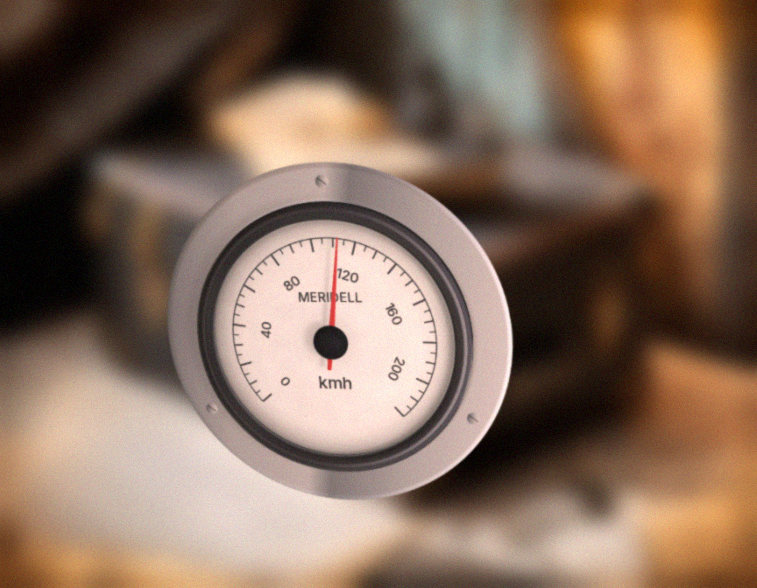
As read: 112.5 km/h
